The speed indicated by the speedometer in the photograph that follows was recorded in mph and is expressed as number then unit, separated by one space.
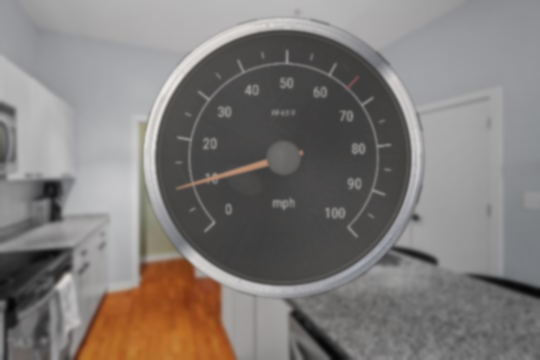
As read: 10 mph
